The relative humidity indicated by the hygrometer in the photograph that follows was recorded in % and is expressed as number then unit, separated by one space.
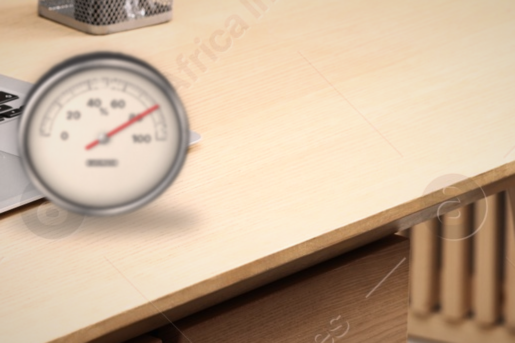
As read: 80 %
